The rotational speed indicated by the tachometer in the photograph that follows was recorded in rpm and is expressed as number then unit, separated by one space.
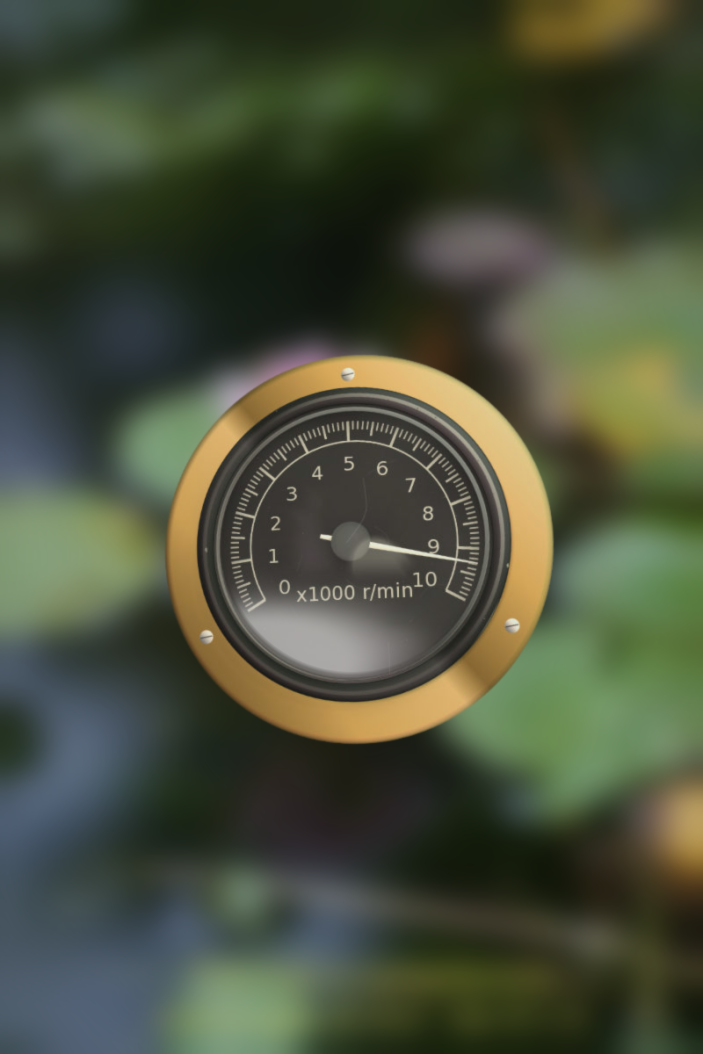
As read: 9300 rpm
